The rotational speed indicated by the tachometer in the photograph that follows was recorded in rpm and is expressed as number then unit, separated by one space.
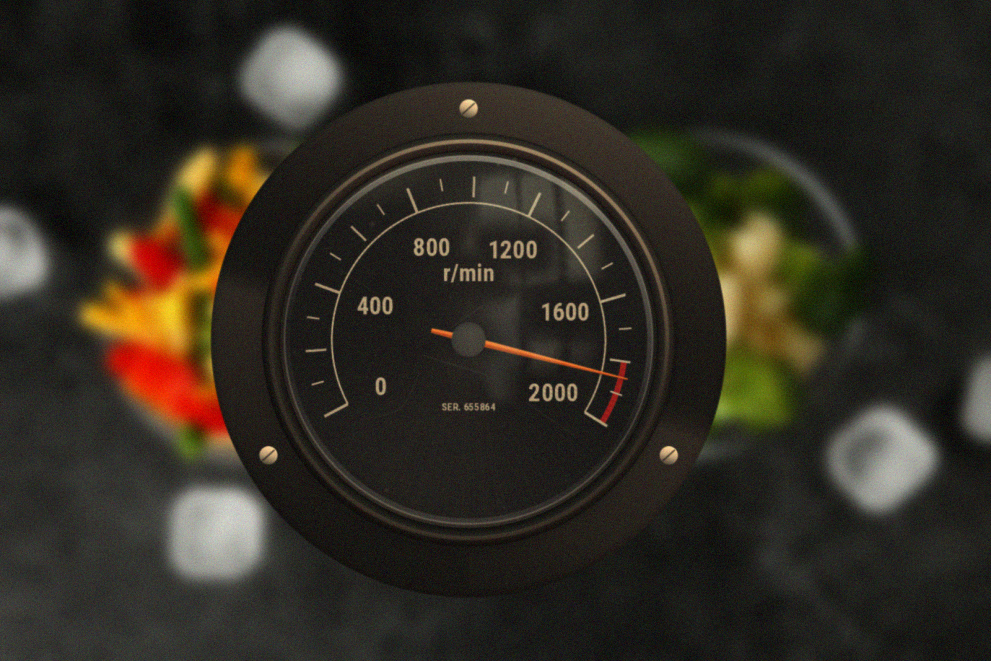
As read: 1850 rpm
